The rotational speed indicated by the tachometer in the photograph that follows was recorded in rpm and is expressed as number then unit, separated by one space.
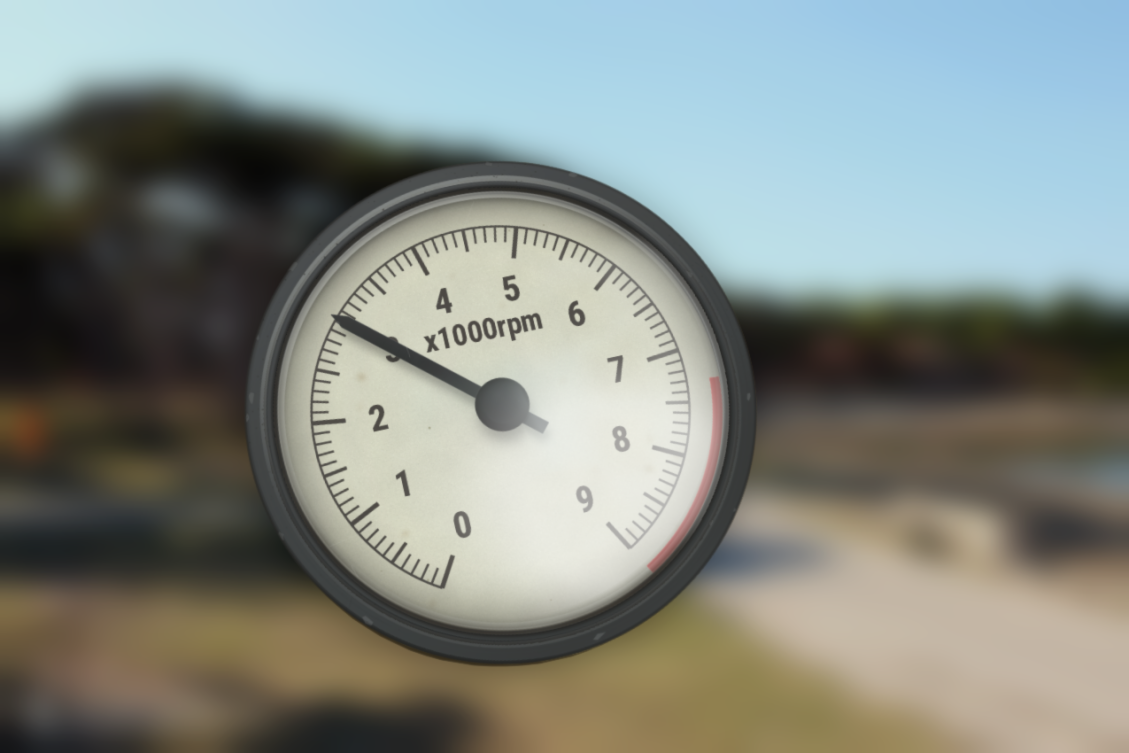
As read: 3000 rpm
